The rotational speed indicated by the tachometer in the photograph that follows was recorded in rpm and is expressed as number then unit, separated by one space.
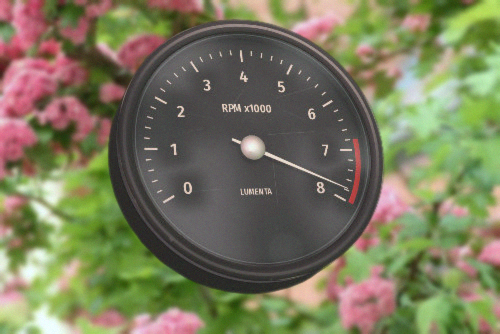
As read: 7800 rpm
